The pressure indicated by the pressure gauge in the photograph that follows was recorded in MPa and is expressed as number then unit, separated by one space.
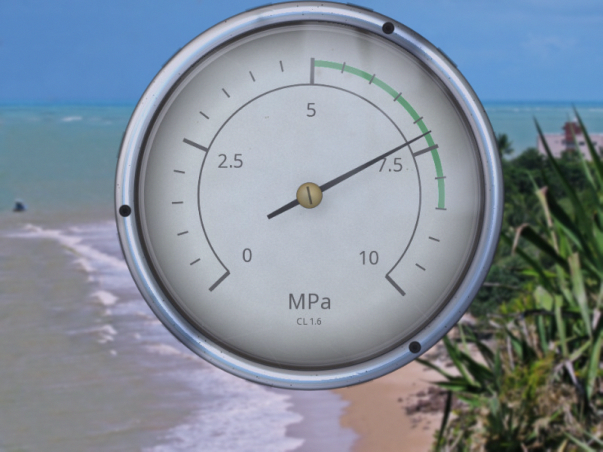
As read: 7.25 MPa
